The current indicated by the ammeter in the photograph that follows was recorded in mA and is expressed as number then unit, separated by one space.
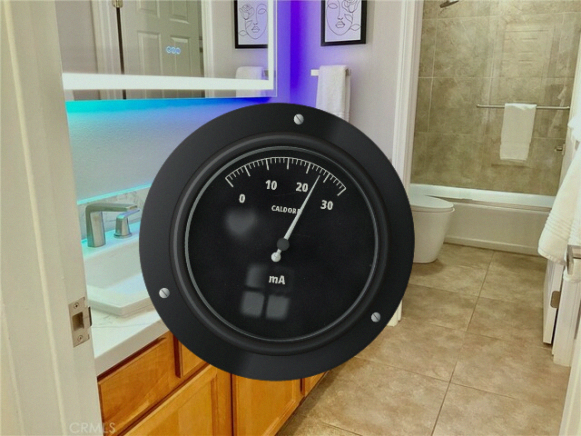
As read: 23 mA
